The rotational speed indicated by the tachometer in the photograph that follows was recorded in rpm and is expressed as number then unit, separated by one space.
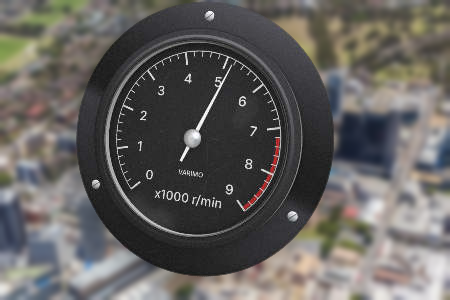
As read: 5200 rpm
